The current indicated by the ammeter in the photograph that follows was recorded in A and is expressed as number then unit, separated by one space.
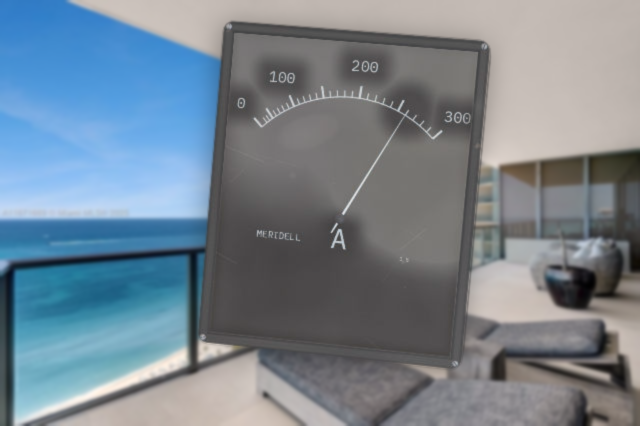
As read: 260 A
